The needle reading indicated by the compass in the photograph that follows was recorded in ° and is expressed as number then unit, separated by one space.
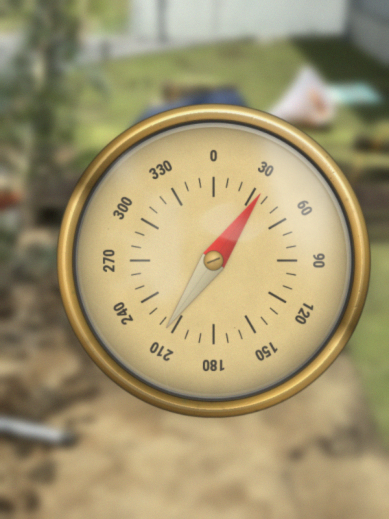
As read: 35 °
